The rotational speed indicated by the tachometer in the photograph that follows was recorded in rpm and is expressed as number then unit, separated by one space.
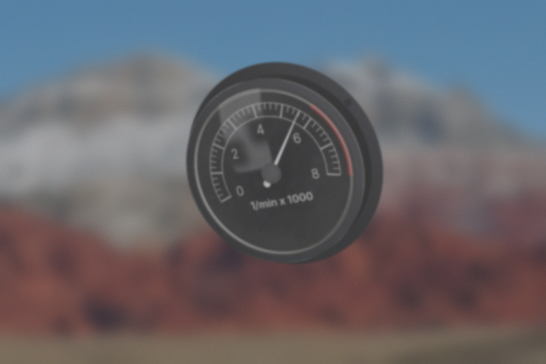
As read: 5600 rpm
